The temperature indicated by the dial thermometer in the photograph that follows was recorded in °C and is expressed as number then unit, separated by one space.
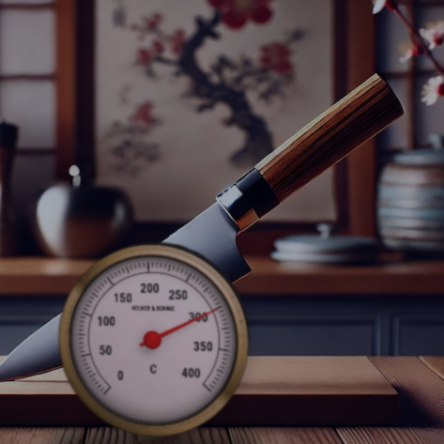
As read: 300 °C
